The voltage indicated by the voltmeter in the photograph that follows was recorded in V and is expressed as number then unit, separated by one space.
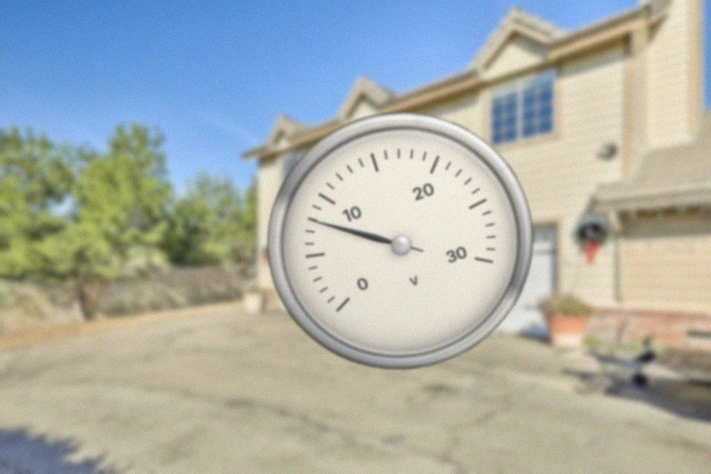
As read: 8 V
